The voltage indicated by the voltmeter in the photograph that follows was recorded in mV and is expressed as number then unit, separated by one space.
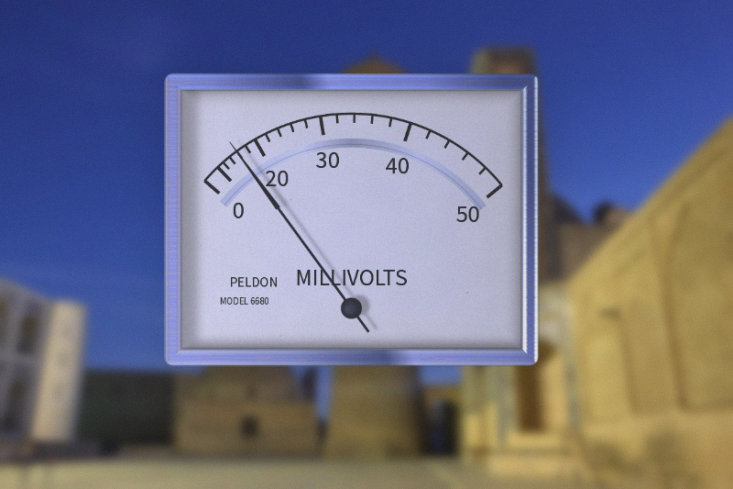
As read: 16 mV
